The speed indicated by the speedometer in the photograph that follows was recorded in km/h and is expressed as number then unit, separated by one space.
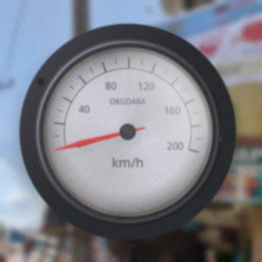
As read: 0 km/h
